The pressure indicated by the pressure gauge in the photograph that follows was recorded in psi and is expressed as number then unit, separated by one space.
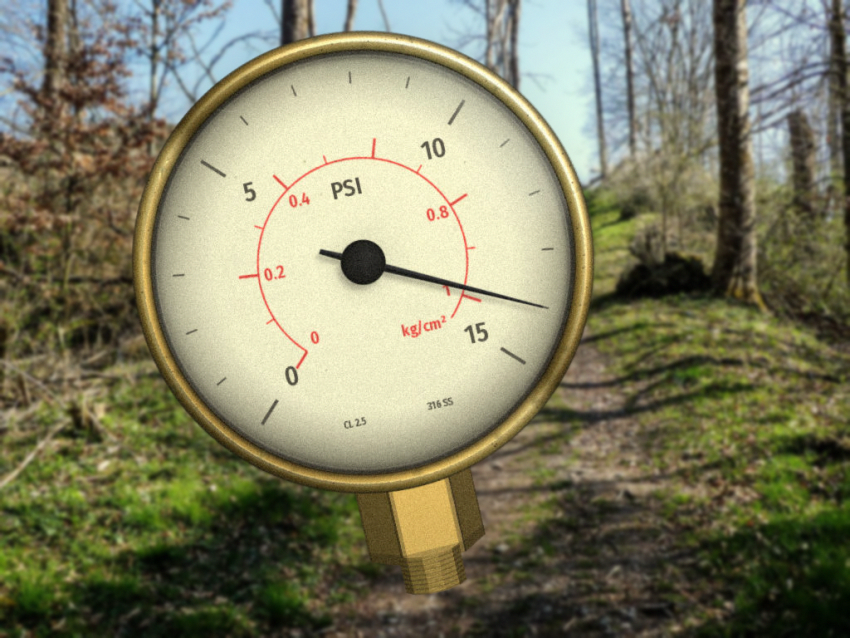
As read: 14 psi
